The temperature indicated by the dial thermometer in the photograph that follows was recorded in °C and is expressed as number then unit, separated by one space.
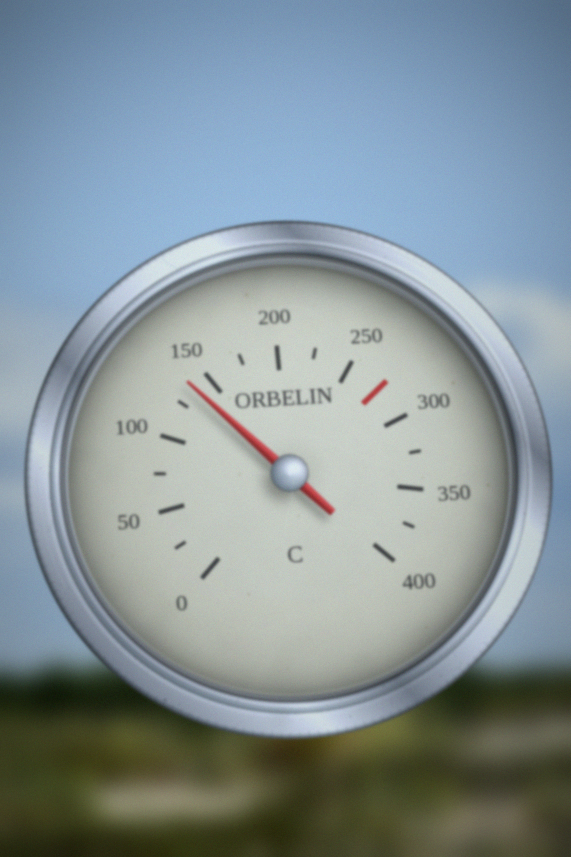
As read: 137.5 °C
